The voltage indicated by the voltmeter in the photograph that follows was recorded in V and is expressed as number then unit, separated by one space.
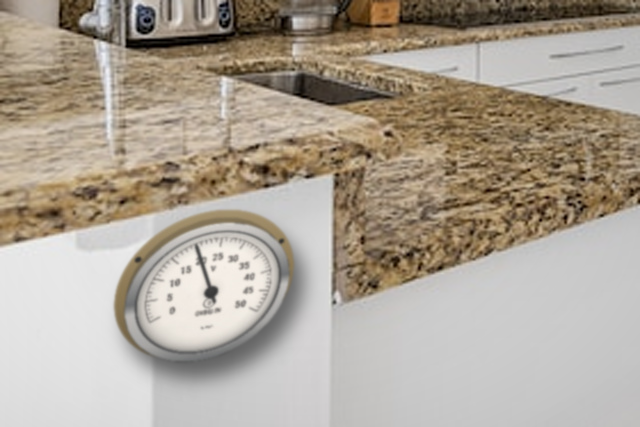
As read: 20 V
